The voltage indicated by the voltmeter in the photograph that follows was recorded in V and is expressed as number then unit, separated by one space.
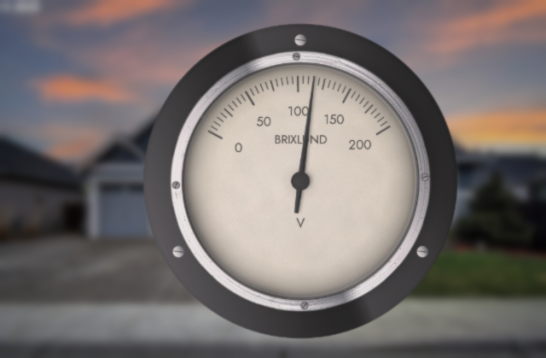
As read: 115 V
